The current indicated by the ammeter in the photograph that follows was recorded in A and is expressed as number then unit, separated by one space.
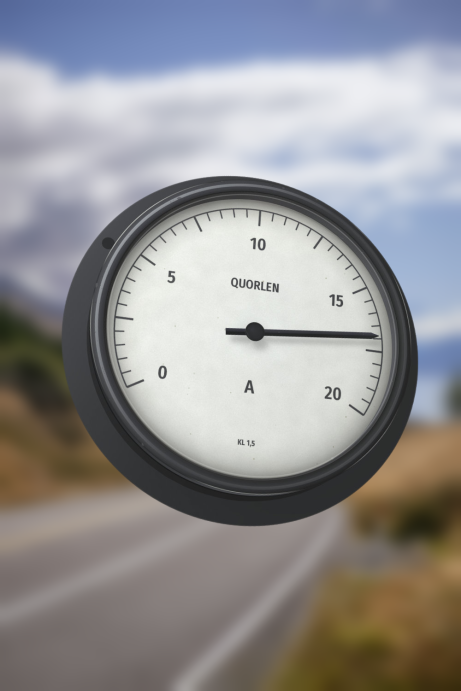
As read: 17 A
